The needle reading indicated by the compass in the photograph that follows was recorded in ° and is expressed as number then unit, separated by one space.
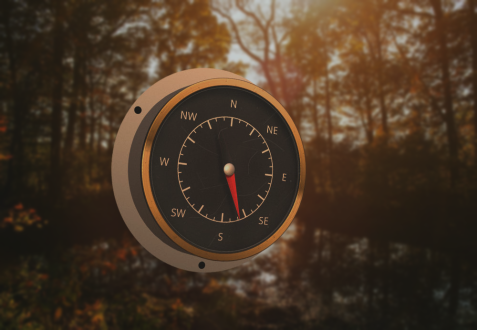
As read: 160 °
